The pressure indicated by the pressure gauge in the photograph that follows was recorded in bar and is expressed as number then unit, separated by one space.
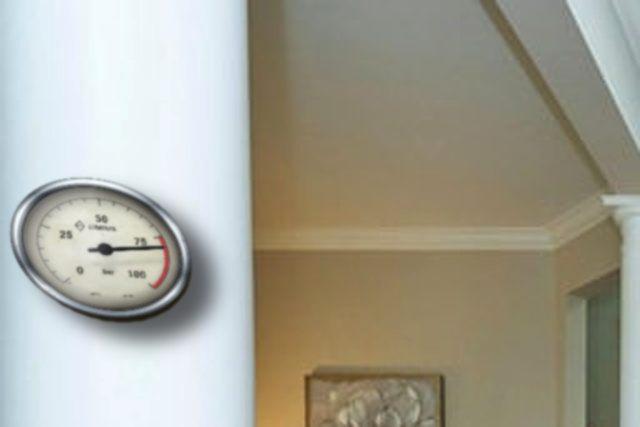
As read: 80 bar
